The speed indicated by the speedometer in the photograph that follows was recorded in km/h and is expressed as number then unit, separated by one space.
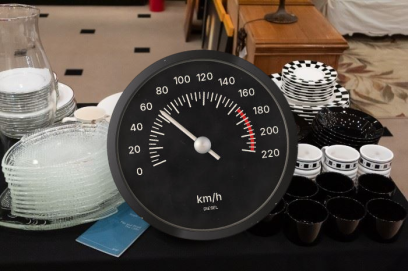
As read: 65 km/h
